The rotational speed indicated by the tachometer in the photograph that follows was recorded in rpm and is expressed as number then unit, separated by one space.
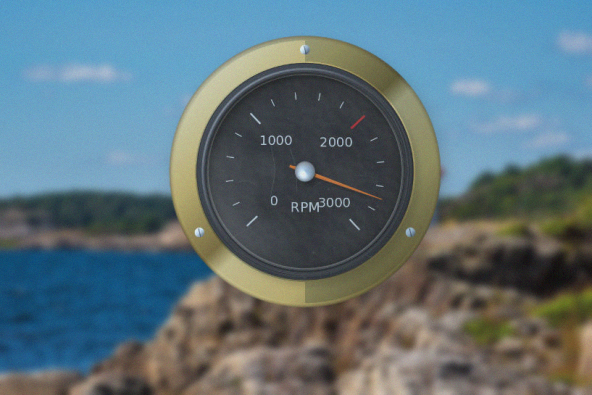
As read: 2700 rpm
